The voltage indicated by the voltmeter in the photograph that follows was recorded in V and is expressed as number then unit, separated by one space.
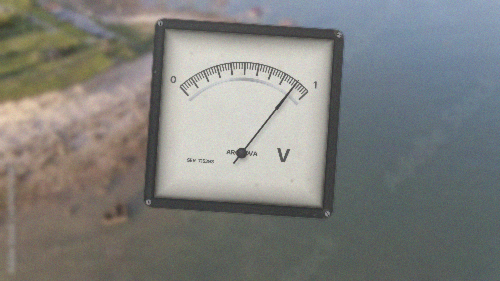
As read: 0.9 V
